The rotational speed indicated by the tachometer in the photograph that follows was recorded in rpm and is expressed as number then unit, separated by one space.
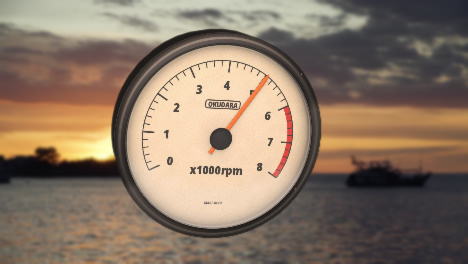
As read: 5000 rpm
